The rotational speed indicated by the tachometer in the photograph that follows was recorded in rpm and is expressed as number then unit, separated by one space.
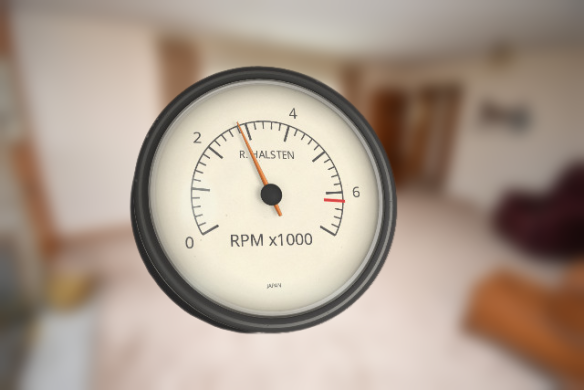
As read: 2800 rpm
